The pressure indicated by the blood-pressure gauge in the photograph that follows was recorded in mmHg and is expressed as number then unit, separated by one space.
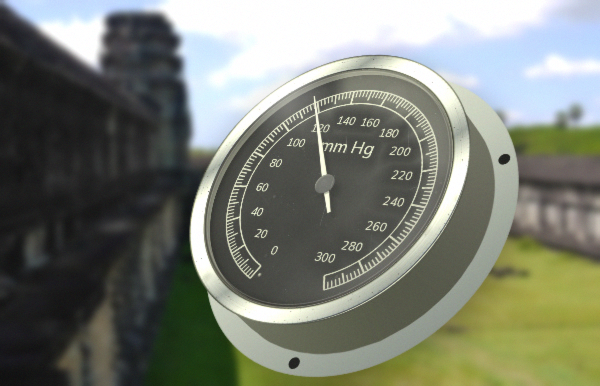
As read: 120 mmHg
